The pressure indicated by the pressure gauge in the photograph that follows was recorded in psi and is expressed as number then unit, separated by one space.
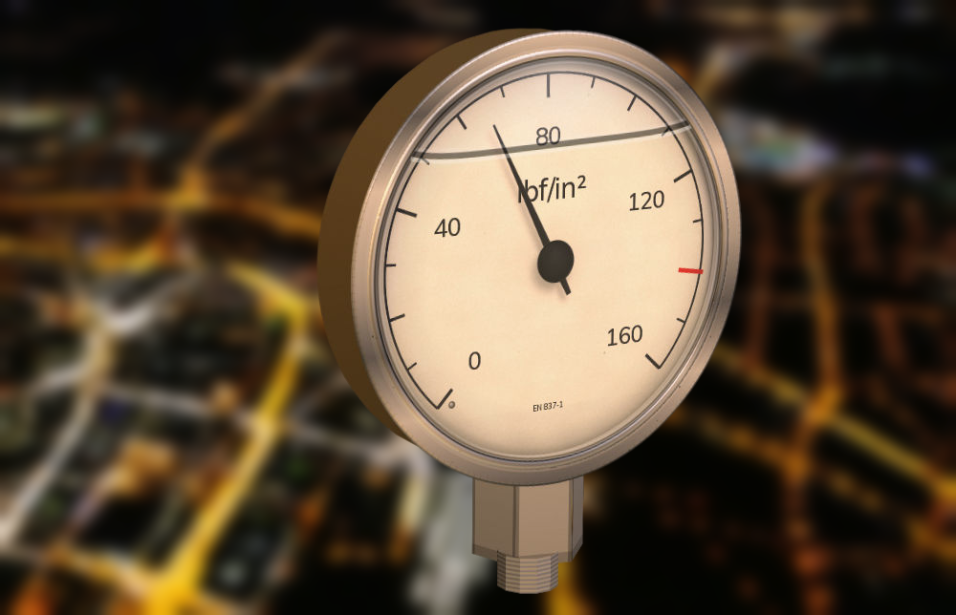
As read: 65 psi
